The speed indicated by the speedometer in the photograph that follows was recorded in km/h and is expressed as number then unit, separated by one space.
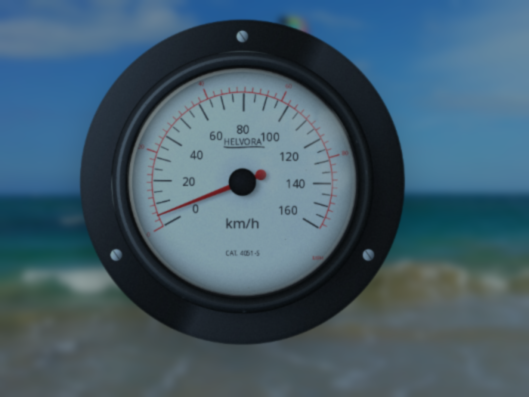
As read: 5 km/h
